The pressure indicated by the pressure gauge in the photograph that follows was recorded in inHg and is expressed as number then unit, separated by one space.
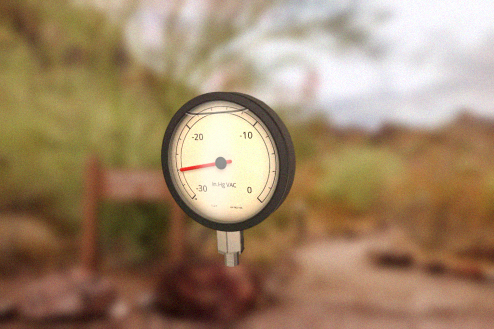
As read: -26 inHg
